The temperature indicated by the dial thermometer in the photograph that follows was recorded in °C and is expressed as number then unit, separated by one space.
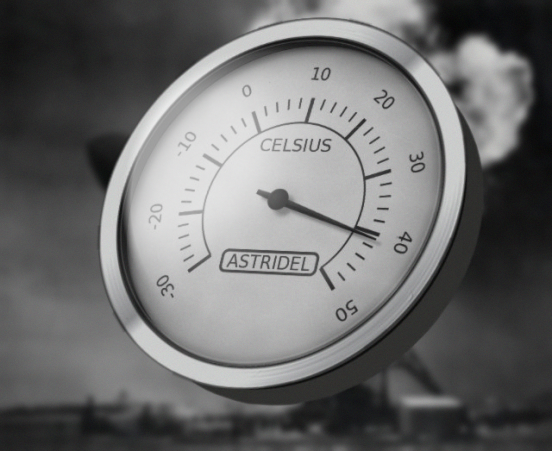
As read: 41 °C
